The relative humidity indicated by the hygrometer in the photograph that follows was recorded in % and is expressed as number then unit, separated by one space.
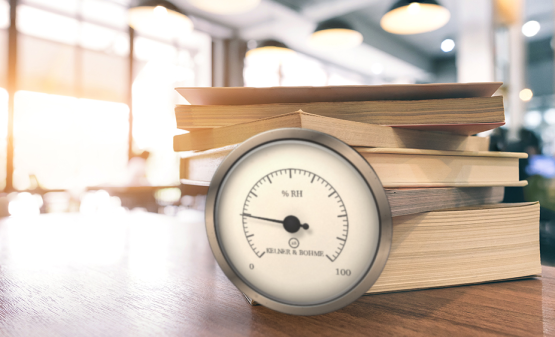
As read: 20 %
